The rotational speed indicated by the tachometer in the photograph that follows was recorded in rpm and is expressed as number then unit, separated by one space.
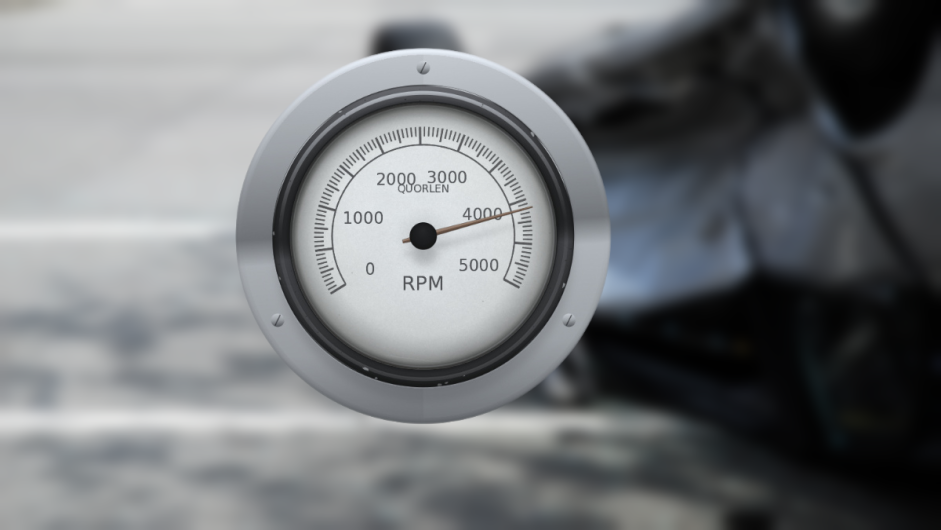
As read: 4100 rpm
